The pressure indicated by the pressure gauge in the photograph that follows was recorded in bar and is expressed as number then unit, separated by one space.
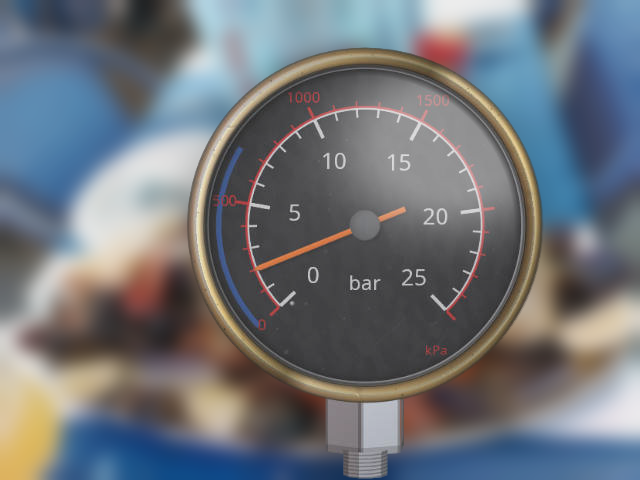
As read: 2 bar
